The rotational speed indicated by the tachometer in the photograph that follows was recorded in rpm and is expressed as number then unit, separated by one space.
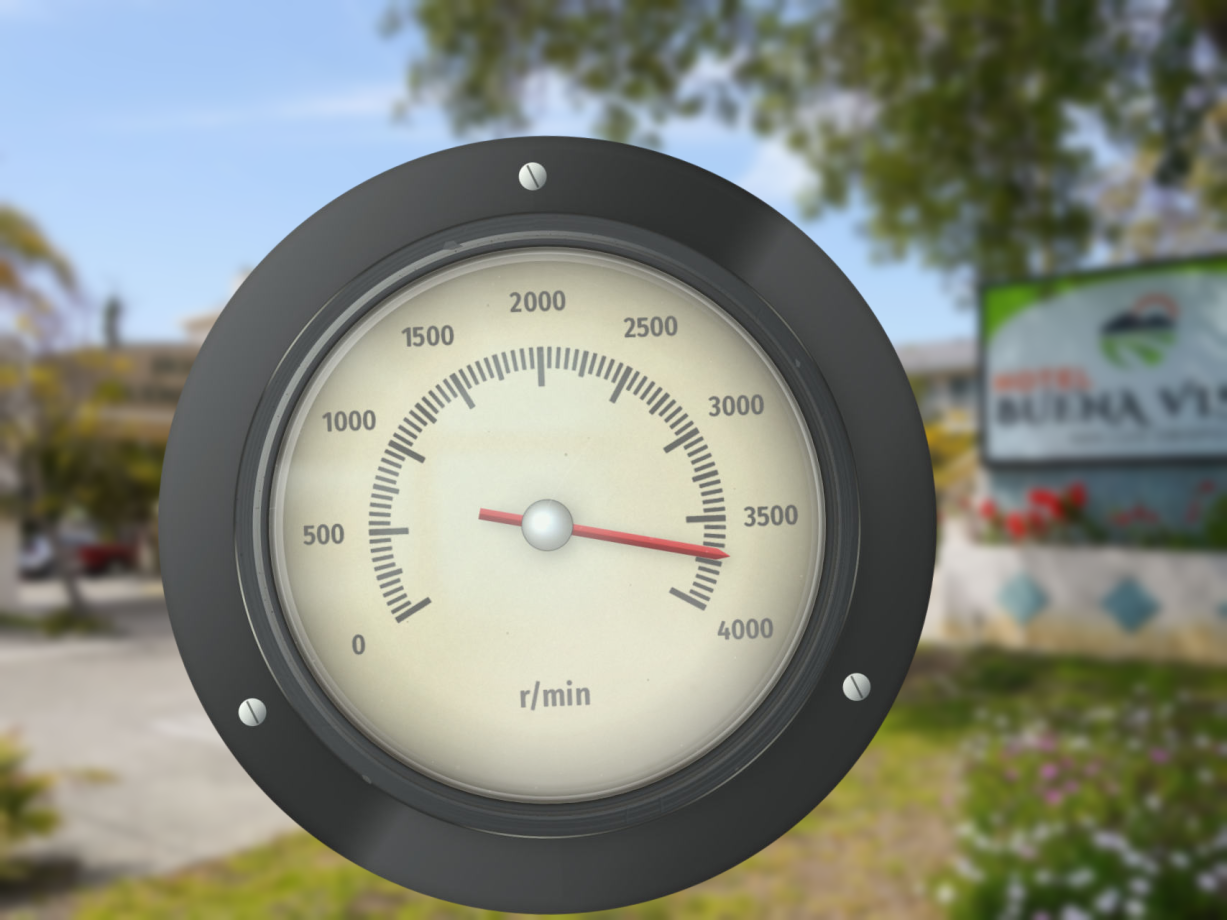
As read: 3700 rpm
